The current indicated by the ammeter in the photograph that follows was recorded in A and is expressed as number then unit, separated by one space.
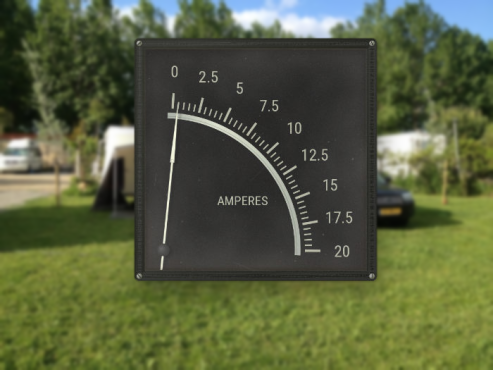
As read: 0.5 A
